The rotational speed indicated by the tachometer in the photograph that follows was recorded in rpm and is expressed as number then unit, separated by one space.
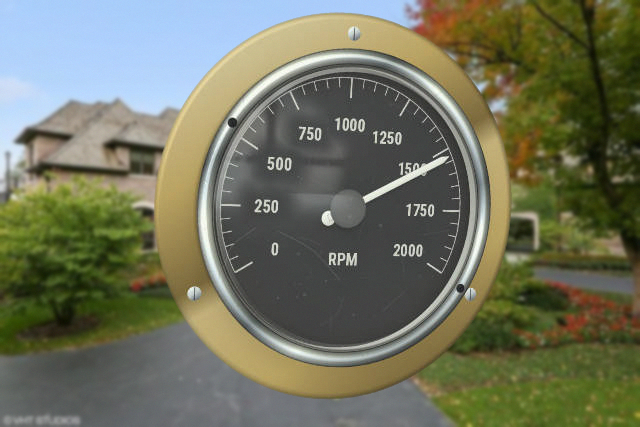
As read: 1525 rpm
